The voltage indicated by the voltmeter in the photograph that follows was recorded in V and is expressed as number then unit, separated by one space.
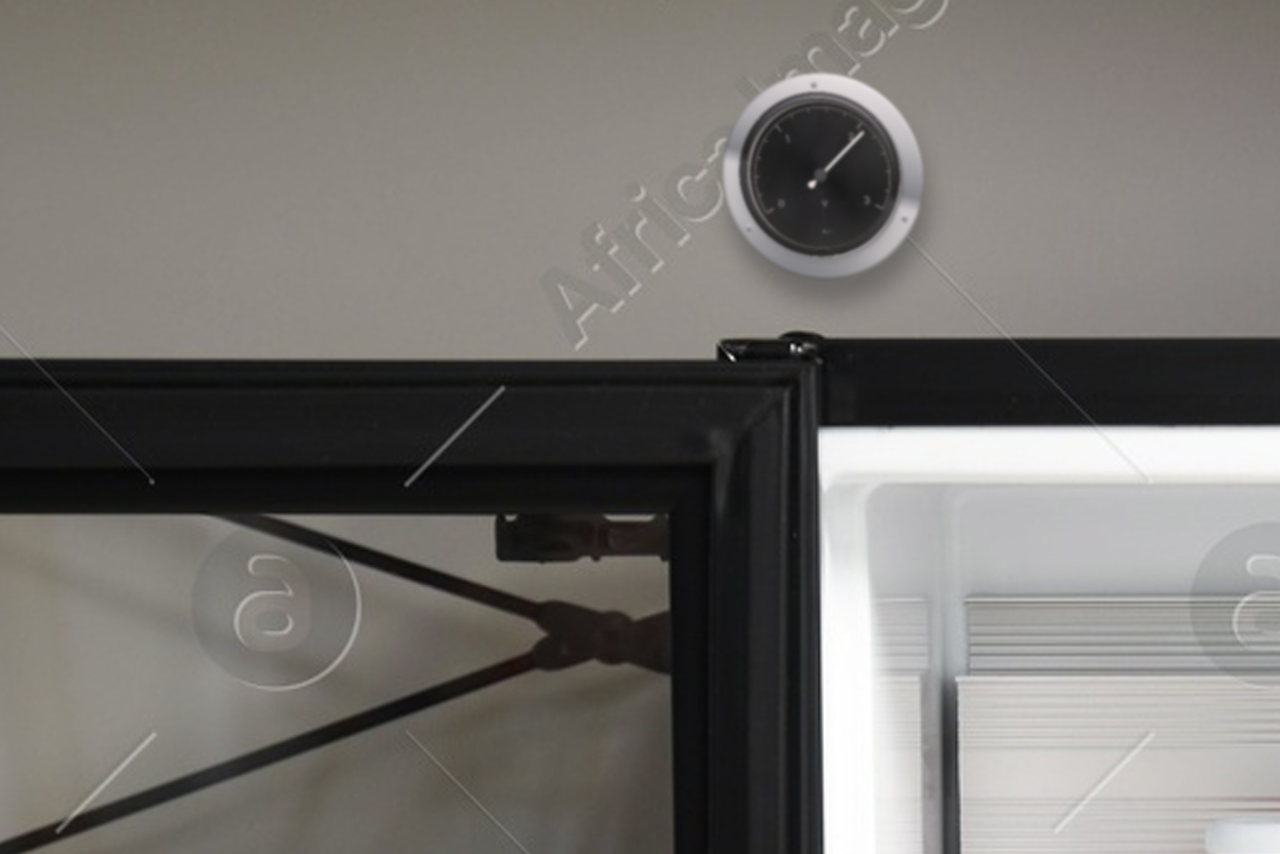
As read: 2.1 V
